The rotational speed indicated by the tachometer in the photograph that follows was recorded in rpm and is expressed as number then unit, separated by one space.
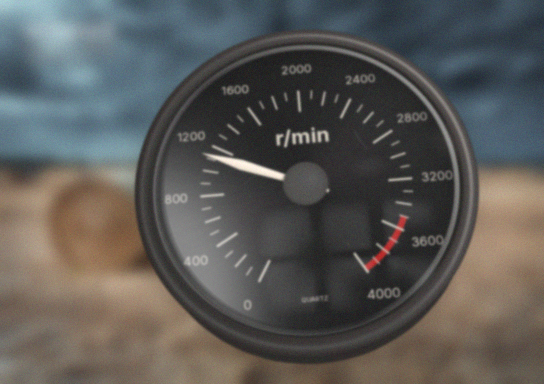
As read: 1100 rpm
